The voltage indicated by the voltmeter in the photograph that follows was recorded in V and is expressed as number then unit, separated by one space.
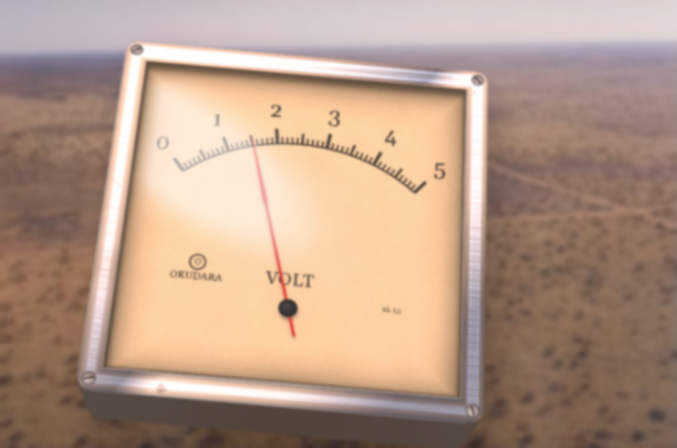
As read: 1.5 V
